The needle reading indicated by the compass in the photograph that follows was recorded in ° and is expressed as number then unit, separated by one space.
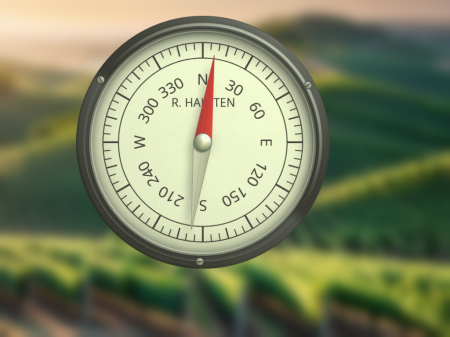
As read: 7.5 °
